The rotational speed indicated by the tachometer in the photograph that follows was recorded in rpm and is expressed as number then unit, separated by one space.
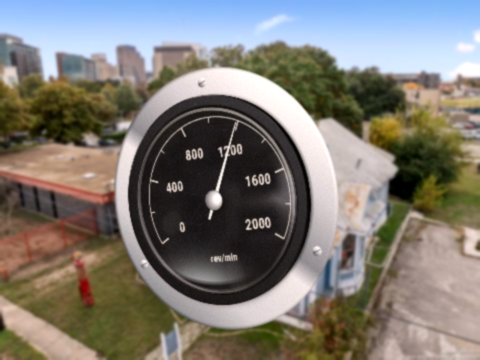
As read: 1200 rpm
